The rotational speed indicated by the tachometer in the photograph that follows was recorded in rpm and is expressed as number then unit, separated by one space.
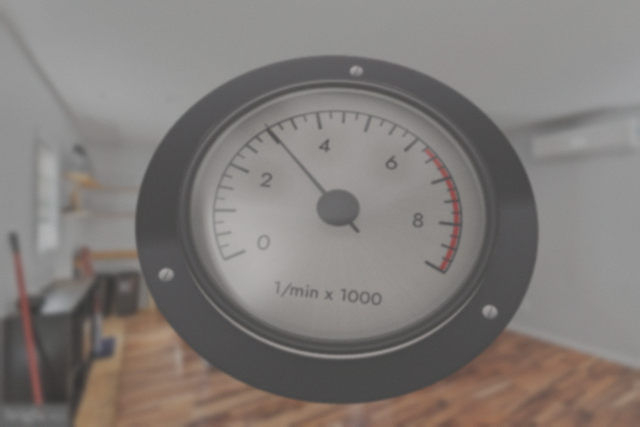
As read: 3000 rpm
